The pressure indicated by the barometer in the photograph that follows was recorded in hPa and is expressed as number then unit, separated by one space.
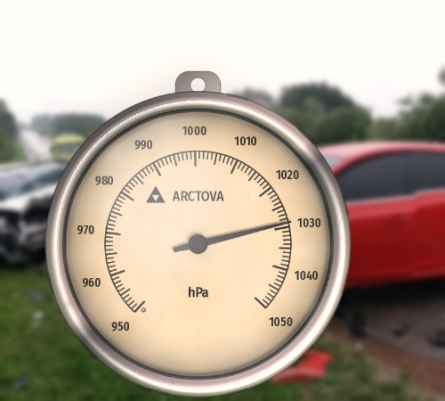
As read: 1029 hPa
